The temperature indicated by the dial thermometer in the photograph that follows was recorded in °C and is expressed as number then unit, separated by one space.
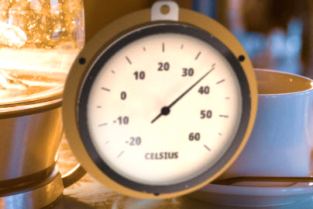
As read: 35 °C
